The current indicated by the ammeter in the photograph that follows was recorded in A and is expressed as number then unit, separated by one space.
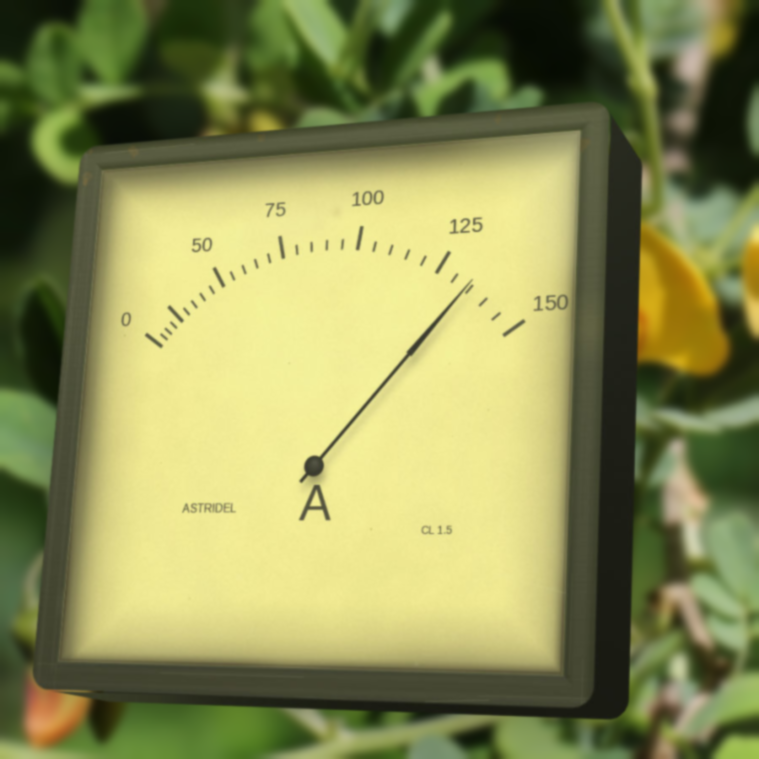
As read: 135 A
